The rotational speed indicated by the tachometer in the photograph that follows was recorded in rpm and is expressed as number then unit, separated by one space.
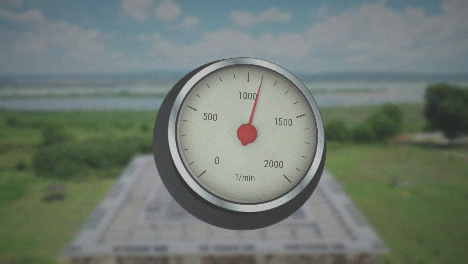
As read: 1100 rpm
